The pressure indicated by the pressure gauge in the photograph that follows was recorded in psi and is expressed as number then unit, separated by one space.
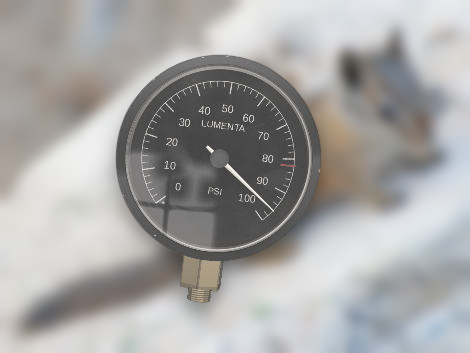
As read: 96 psi
